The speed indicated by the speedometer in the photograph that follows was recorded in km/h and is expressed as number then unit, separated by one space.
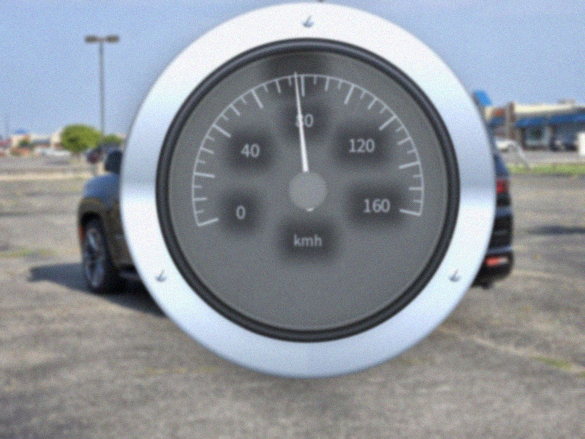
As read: 77.5 km/h
